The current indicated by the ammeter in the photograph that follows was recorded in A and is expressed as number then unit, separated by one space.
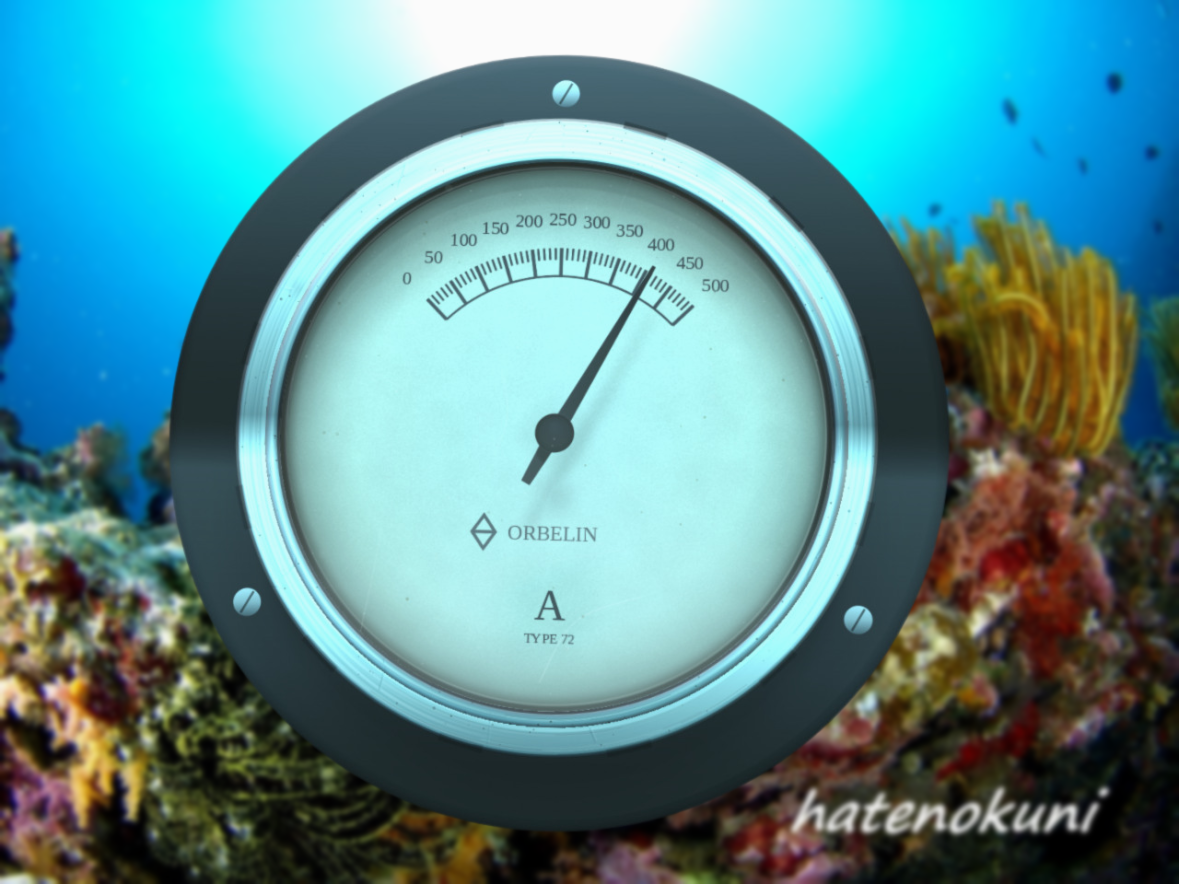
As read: 410 A
